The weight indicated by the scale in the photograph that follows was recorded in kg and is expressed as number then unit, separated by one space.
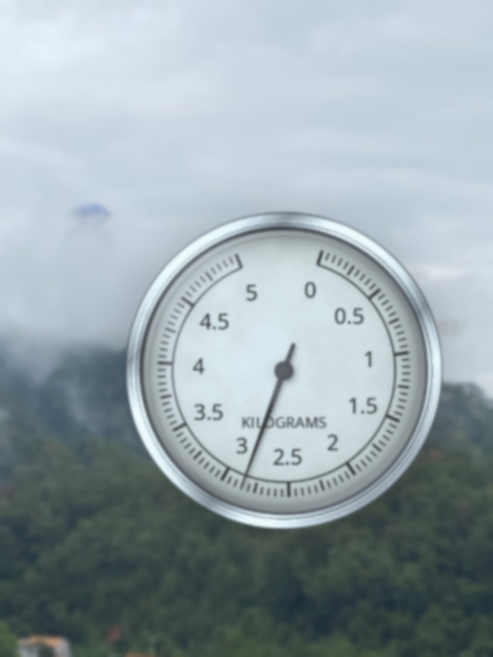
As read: 2.85 kg
